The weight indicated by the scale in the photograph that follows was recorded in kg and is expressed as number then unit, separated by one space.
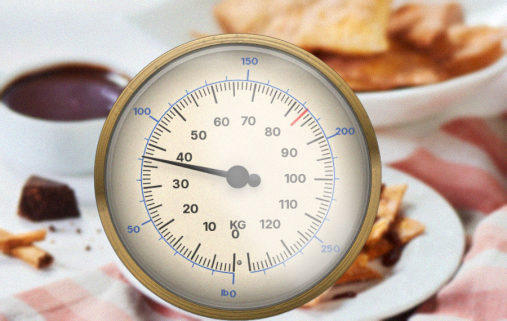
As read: 37 kg
